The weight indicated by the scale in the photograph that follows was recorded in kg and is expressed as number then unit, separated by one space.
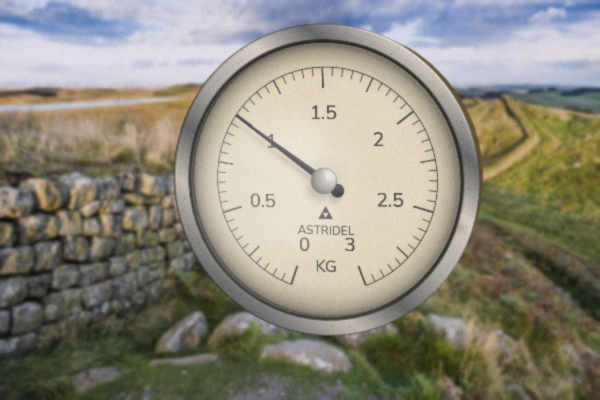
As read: 1 kg
